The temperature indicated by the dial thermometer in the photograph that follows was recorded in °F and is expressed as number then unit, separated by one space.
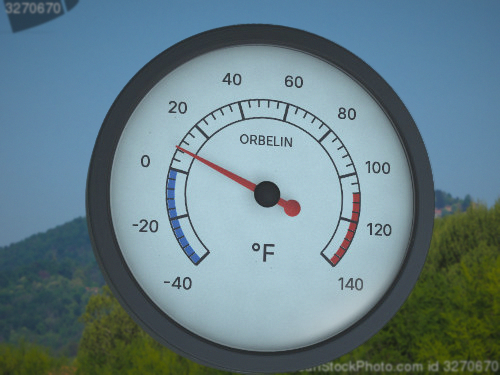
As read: 8 °F
